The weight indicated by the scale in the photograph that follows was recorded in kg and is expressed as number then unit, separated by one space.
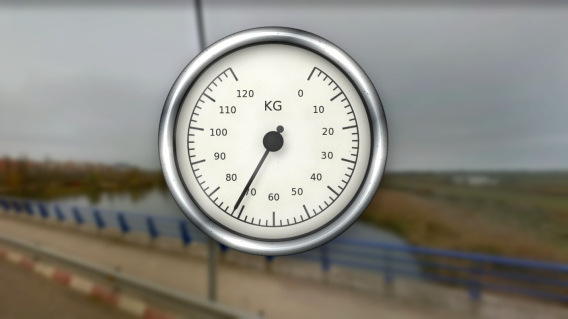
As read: 72 kg
